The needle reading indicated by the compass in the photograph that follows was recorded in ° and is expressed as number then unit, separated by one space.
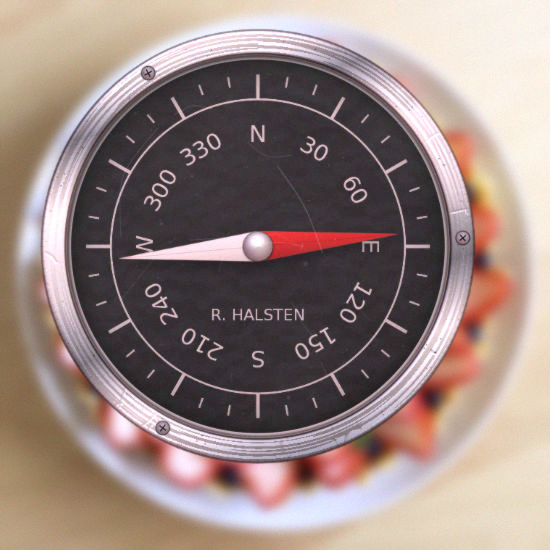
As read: 85 °
